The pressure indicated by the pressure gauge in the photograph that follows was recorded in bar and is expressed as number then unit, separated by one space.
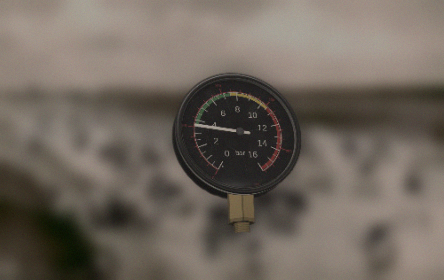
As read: 3.5 bar
